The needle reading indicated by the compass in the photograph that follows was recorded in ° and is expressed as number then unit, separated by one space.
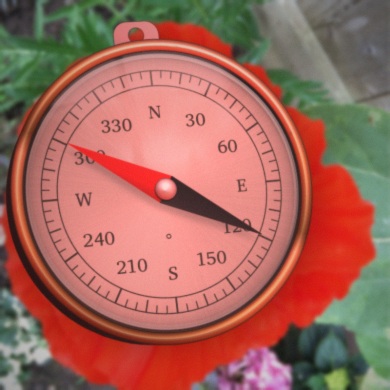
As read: 300 °
